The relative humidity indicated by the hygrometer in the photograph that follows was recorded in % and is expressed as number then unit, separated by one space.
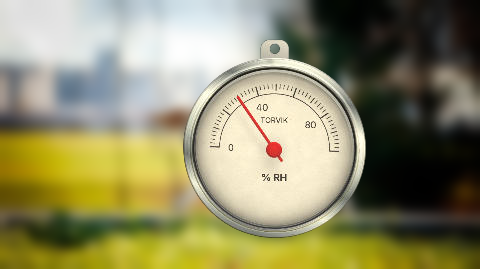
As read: 30 %
